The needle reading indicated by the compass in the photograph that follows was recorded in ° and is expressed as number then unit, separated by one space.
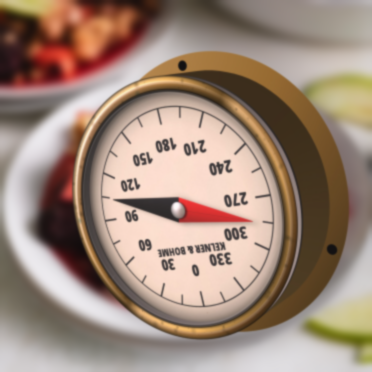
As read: 285 °
